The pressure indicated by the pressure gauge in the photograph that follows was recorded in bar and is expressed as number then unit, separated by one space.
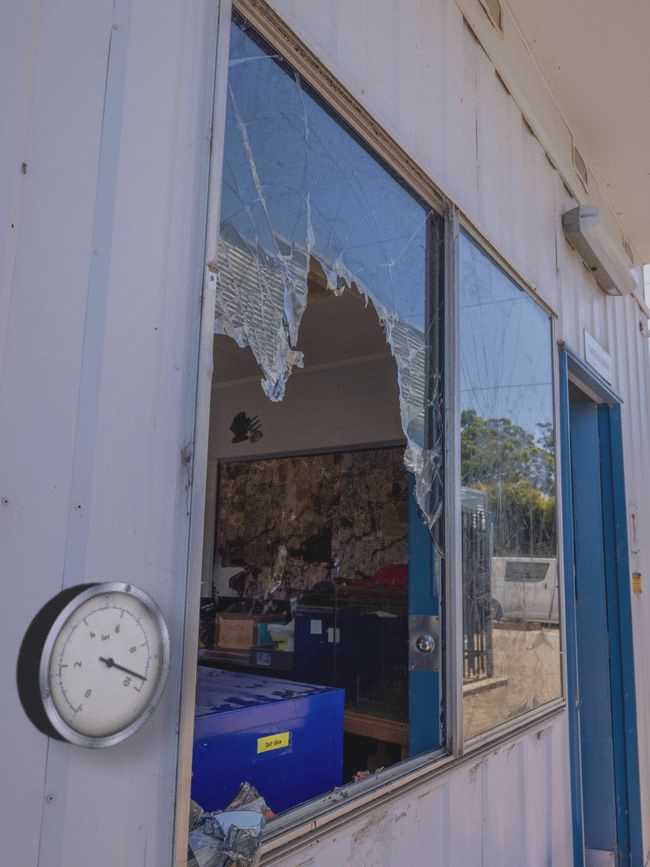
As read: 9.5 bar
